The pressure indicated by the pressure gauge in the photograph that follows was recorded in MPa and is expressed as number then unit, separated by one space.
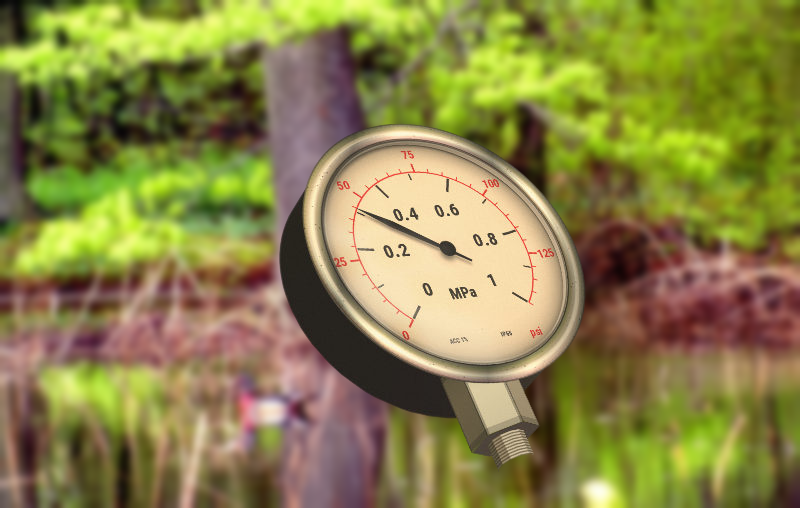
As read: 0.3 MPa
